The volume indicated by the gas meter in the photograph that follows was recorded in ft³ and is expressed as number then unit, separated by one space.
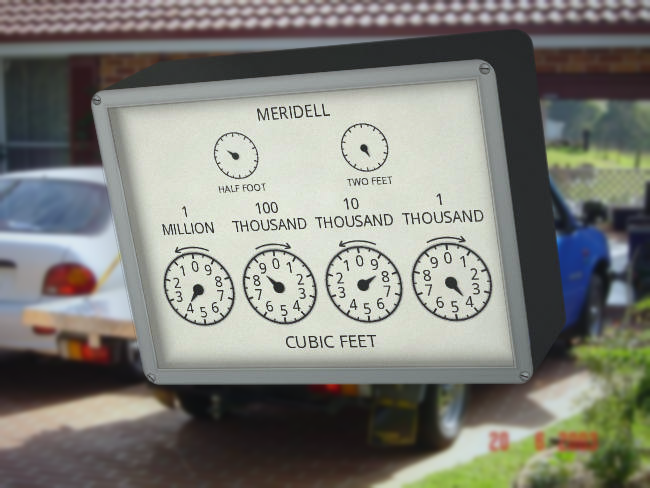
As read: 388400 ft³
